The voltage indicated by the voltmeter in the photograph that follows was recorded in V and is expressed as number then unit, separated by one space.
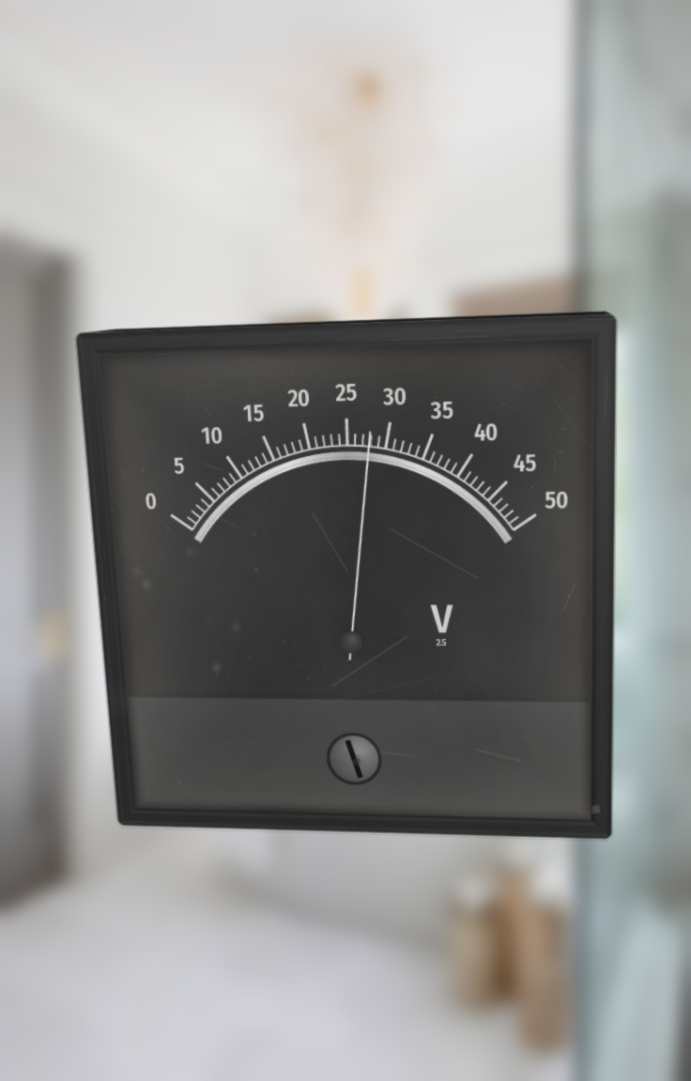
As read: 28 V
